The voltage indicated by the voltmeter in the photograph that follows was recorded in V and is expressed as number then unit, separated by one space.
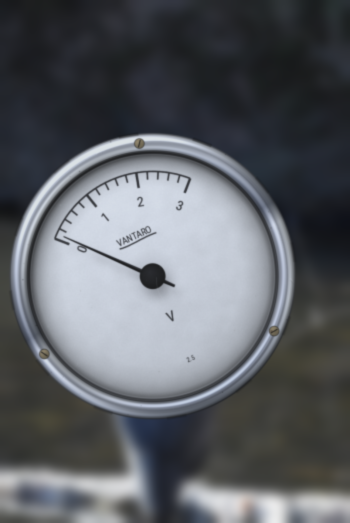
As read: 0.1 V
